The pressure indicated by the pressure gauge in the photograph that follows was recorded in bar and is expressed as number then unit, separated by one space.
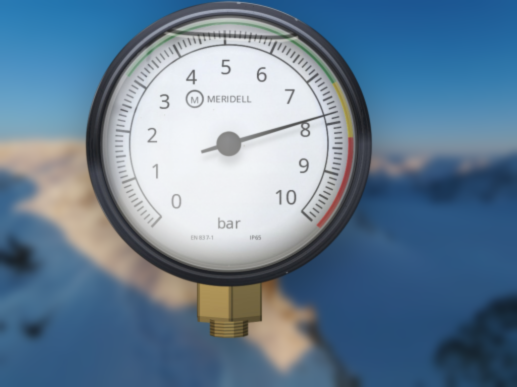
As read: 7.8 bar
